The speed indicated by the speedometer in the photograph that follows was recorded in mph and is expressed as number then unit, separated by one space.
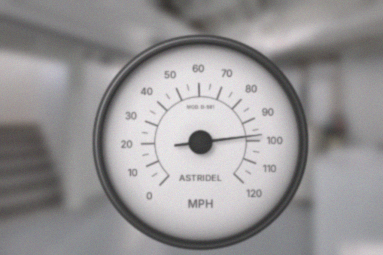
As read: 97.5 mph
